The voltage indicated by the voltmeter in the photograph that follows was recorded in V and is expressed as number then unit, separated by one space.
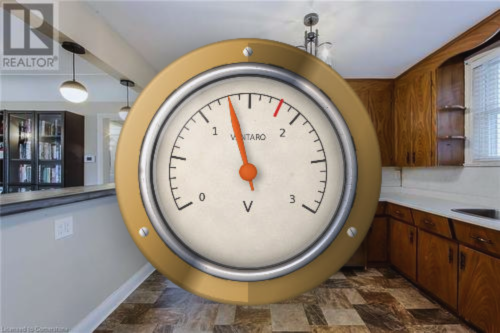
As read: 1.3 V
